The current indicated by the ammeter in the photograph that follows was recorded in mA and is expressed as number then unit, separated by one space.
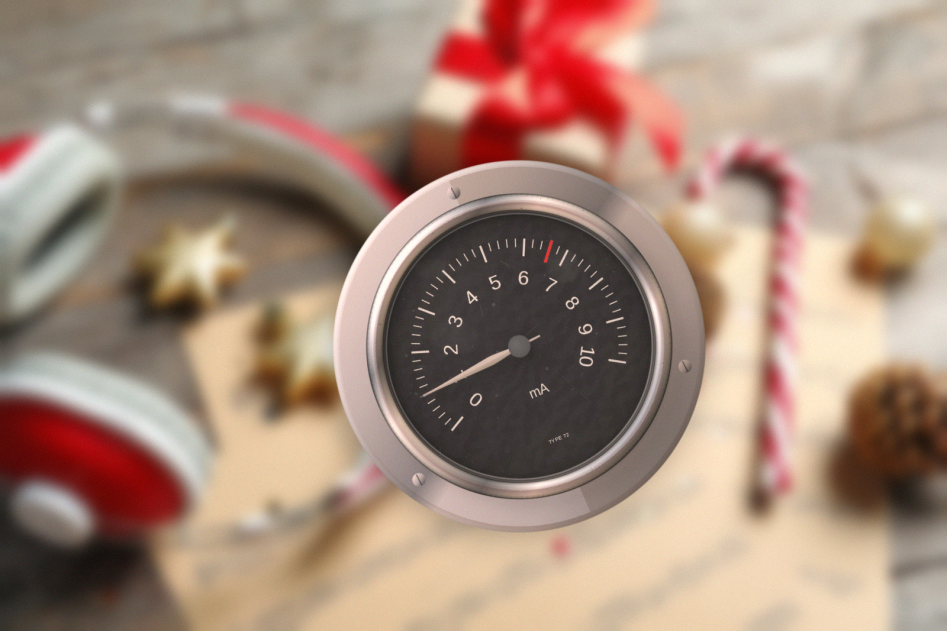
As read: 1 mA
